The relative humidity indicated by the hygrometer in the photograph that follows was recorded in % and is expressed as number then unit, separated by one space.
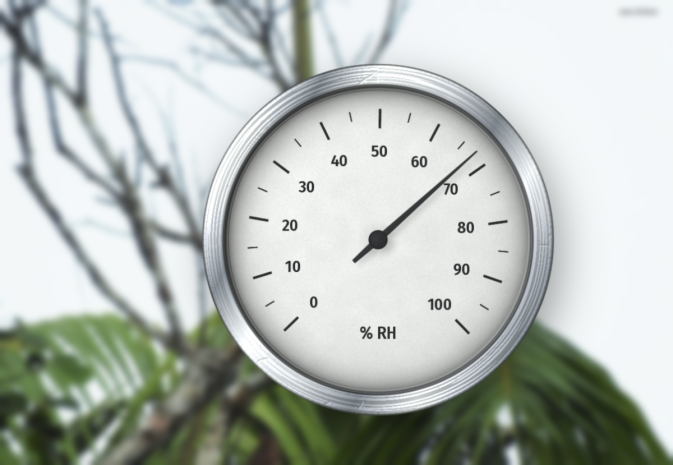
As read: 67.5 %
